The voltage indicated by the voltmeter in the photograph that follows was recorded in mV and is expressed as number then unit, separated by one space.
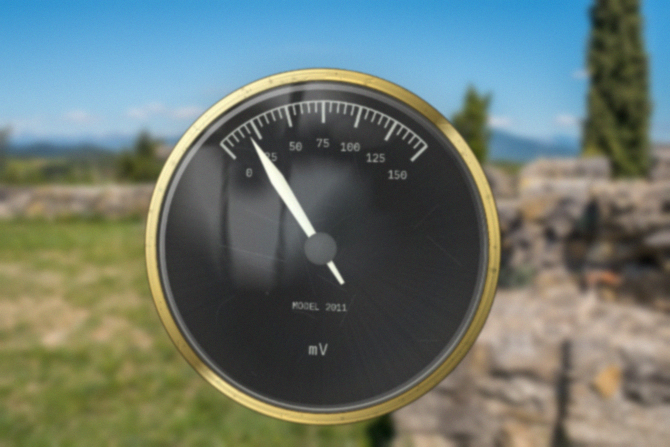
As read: 20 mV
